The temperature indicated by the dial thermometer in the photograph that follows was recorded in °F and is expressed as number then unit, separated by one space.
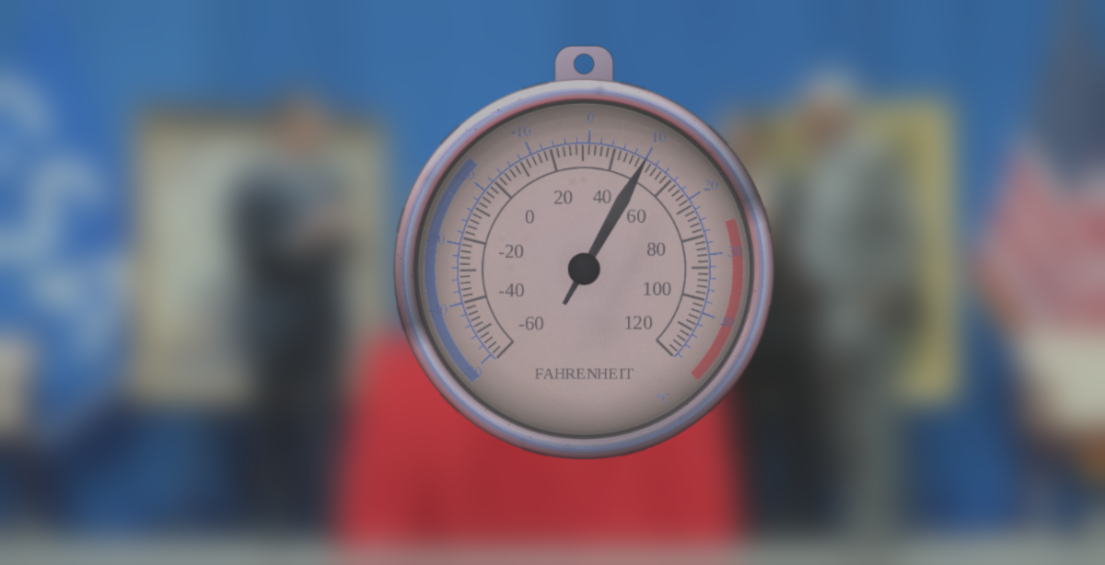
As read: 50 °F
